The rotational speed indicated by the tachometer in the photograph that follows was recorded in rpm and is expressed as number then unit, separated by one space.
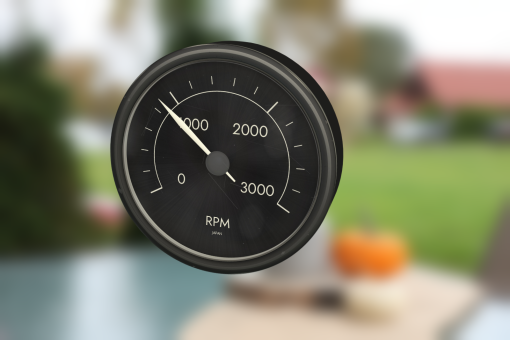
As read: 900 rpm
